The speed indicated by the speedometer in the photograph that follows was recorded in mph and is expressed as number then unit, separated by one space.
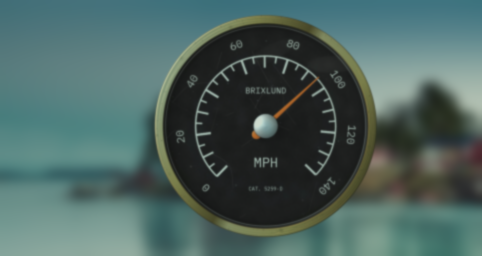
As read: 95 mph
